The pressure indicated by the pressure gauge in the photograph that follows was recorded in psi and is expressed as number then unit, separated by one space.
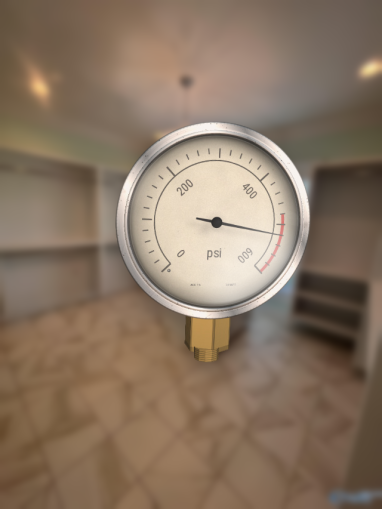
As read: 520 psi
